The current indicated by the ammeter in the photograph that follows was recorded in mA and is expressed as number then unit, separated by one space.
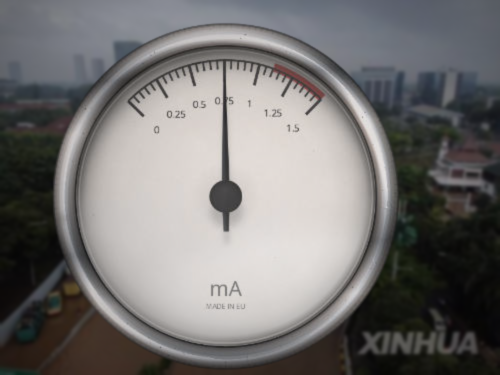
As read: 0.75 mA
